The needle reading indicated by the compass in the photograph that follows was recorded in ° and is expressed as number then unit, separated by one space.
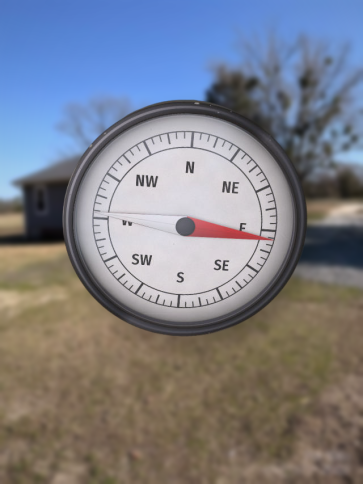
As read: 95 °
